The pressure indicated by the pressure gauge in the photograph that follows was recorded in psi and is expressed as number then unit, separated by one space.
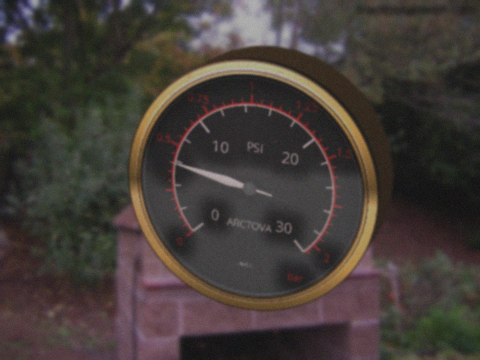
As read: 6 psi
